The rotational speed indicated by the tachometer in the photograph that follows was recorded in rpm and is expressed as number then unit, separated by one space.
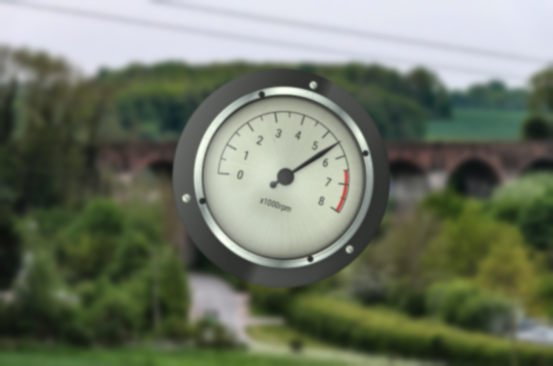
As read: 5500 rpm
